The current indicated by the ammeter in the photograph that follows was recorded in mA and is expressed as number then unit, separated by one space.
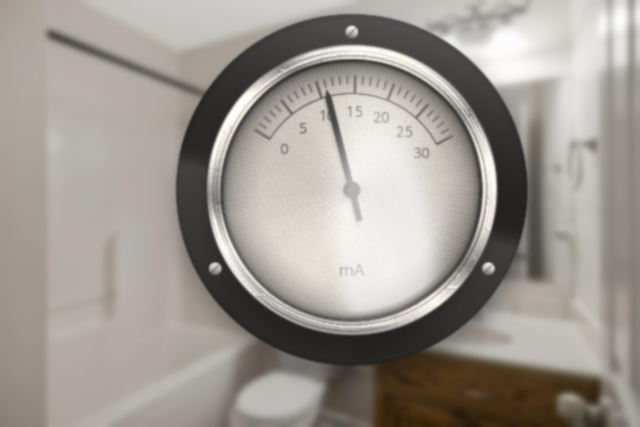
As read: 11 mA
